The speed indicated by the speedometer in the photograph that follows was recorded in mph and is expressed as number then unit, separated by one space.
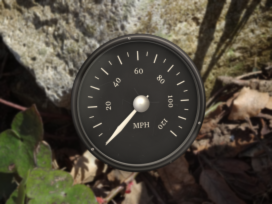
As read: 0 mph
